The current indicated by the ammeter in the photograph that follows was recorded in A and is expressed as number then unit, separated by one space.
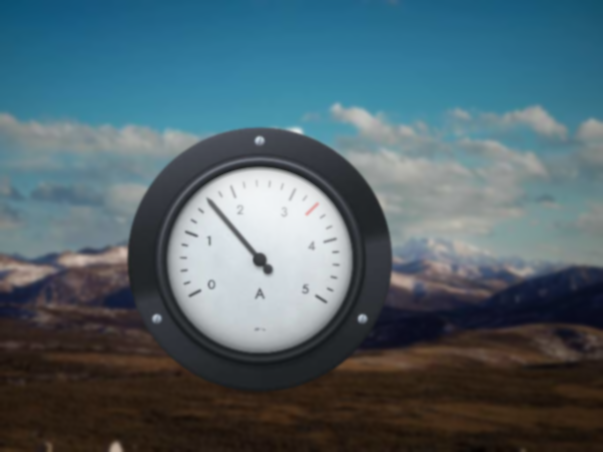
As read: 1.6 A
